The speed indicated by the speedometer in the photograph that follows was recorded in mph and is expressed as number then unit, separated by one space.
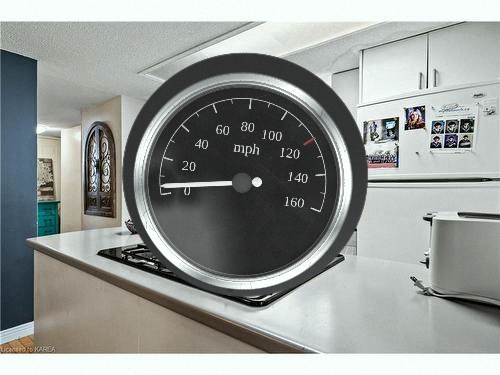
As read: 5 mph
